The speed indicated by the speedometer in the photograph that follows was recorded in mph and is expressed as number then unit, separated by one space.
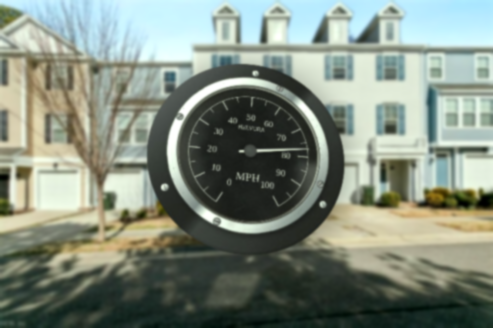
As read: 77.5 mph
